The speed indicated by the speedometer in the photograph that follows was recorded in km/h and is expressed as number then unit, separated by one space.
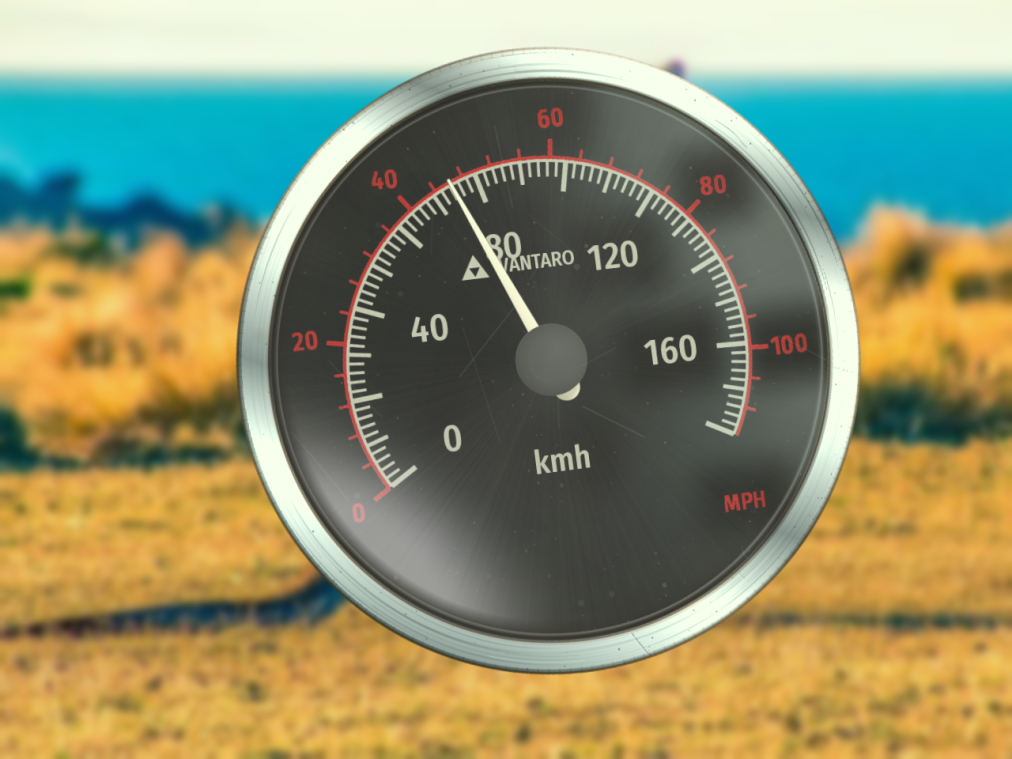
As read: 74 km/h
